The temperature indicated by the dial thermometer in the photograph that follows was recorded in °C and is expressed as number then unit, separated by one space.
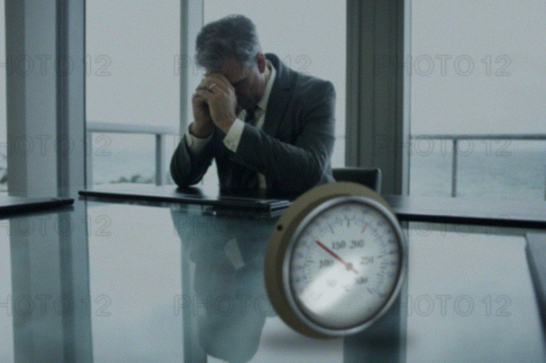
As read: 125 °C
